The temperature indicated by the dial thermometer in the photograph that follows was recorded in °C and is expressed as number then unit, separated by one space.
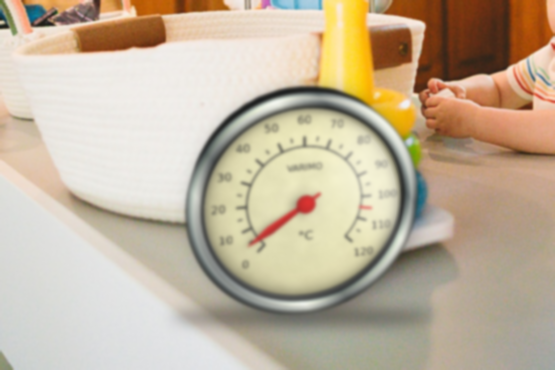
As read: 5 °C
